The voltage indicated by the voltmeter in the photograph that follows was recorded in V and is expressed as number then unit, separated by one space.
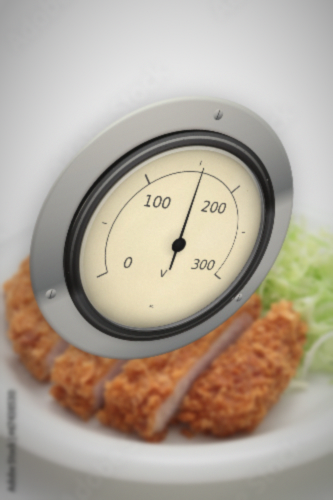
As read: 150 V
